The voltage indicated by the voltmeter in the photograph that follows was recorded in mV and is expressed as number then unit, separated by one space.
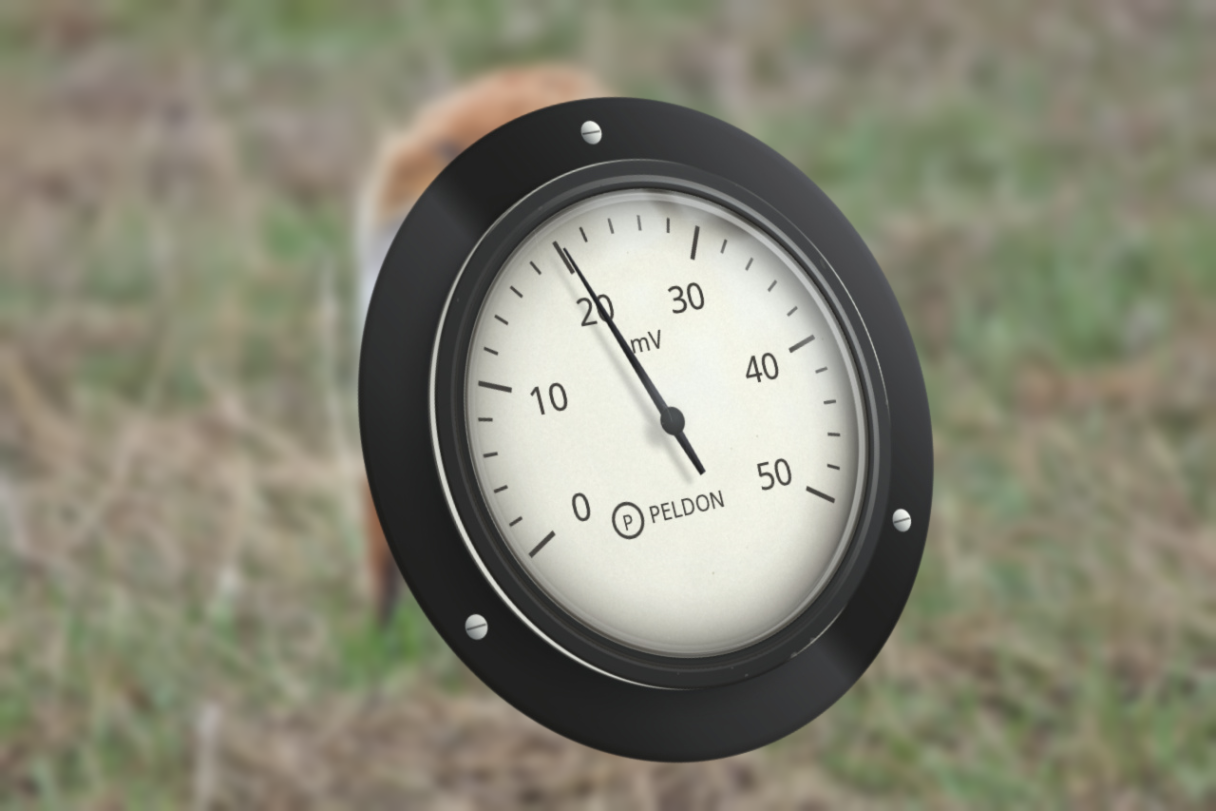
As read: 20 mV
